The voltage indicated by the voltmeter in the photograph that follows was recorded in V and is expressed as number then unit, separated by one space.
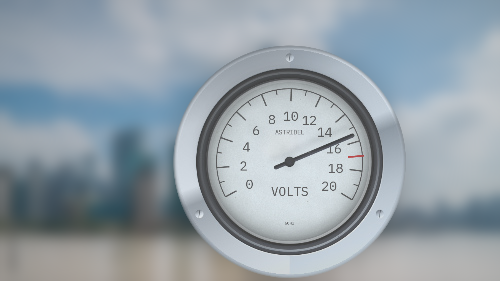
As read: 15.5 V
